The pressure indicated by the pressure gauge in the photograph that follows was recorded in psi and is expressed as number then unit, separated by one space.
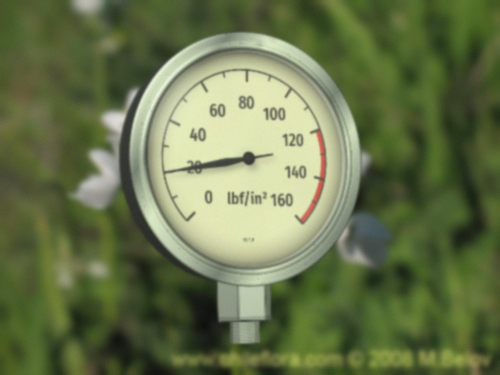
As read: 20 psi
